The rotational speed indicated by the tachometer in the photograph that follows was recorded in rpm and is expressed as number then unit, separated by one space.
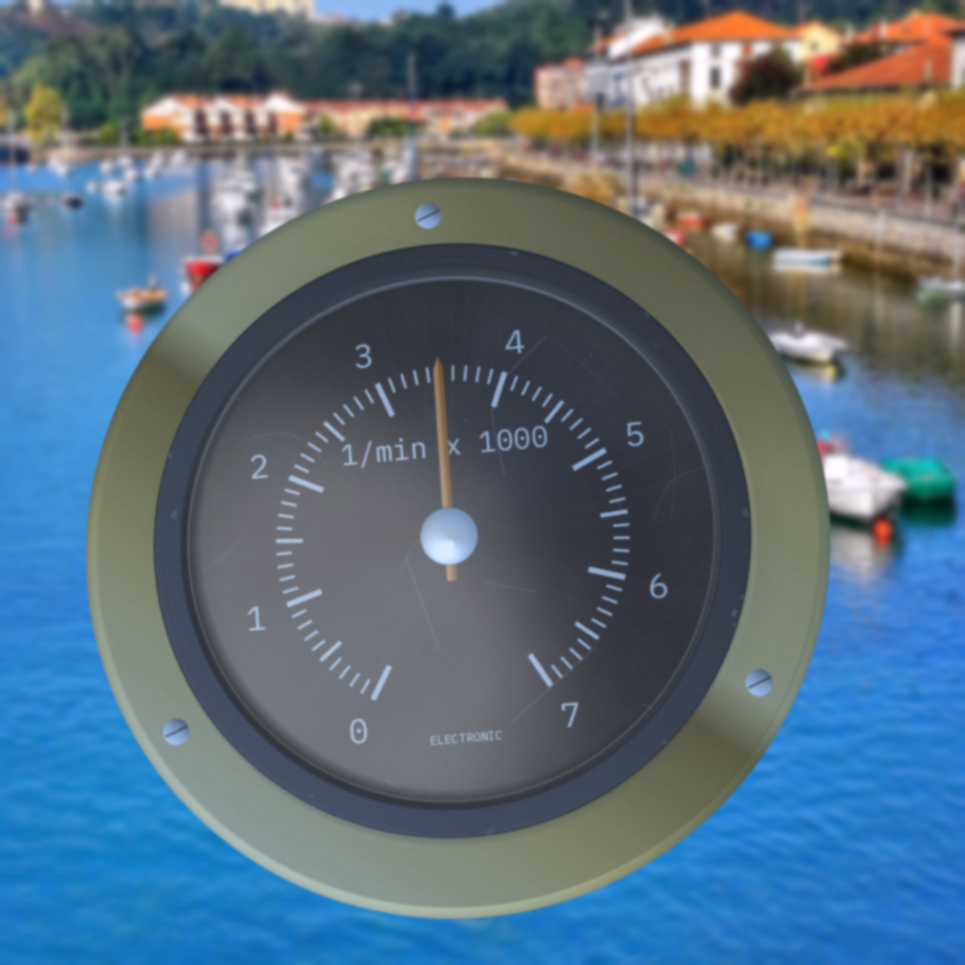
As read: 3500 rpm
